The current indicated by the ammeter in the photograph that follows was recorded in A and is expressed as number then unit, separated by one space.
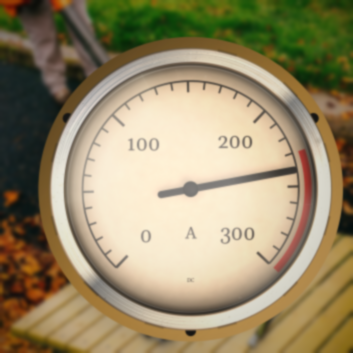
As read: 240 A
